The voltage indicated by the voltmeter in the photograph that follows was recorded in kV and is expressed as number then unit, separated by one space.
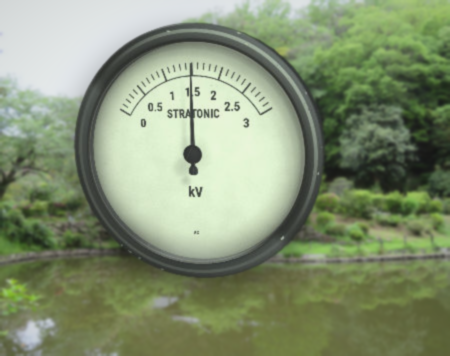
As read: 1.5 kV
